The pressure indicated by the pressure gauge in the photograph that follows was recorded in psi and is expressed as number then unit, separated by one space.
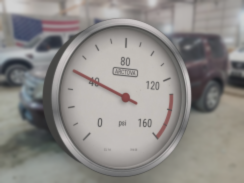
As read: 40 psi
